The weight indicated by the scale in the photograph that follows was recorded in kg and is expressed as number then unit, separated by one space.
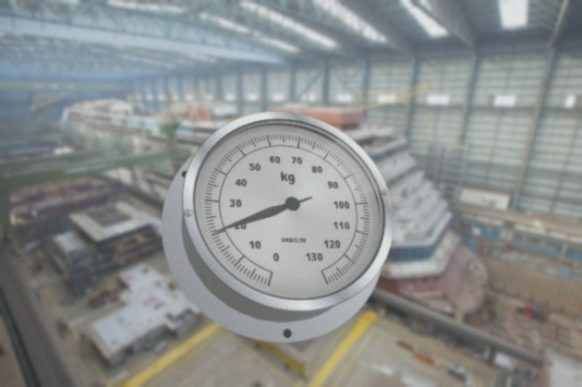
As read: 20 kg
